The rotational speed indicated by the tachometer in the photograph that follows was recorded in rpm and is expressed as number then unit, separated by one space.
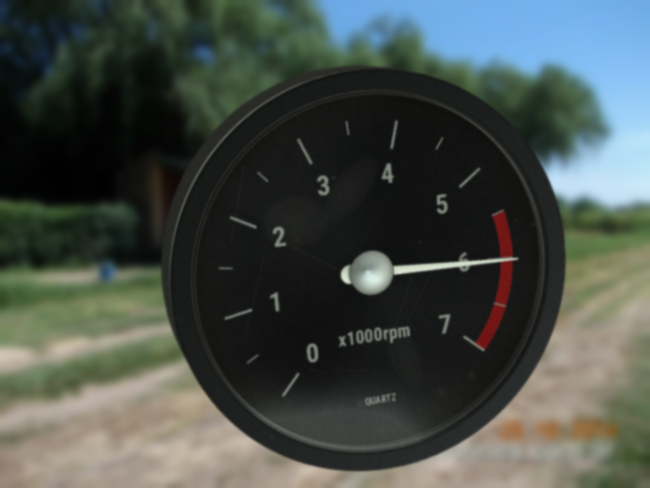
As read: 6000 rpm
